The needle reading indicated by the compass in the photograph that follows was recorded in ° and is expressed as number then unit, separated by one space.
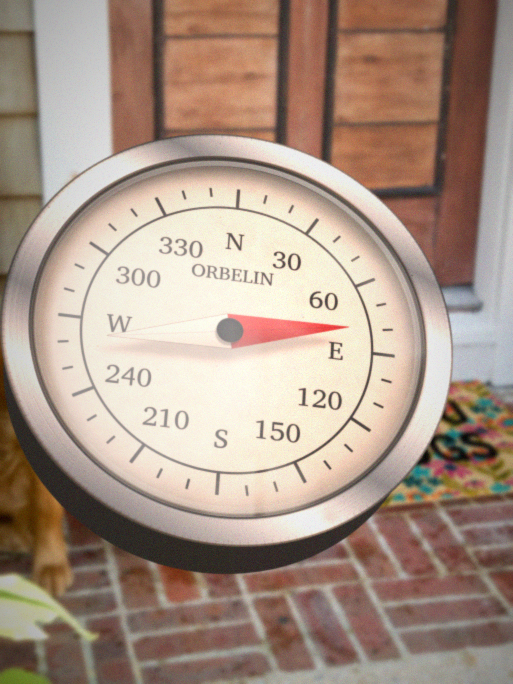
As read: 80 °
